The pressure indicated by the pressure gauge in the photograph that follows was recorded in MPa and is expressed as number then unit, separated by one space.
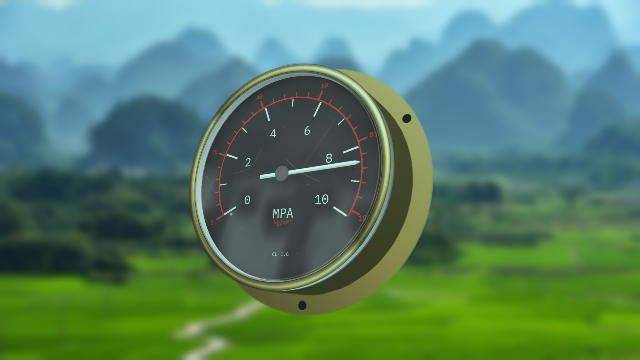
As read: 8.5 MPa
